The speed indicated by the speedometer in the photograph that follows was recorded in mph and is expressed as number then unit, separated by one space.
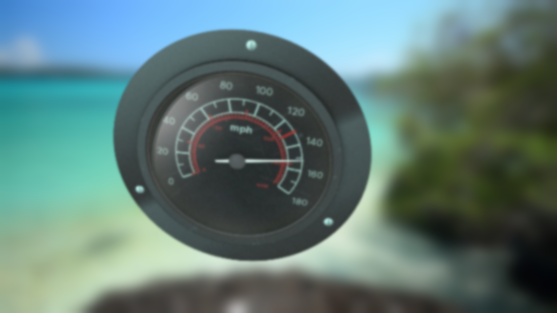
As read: 150 mph
